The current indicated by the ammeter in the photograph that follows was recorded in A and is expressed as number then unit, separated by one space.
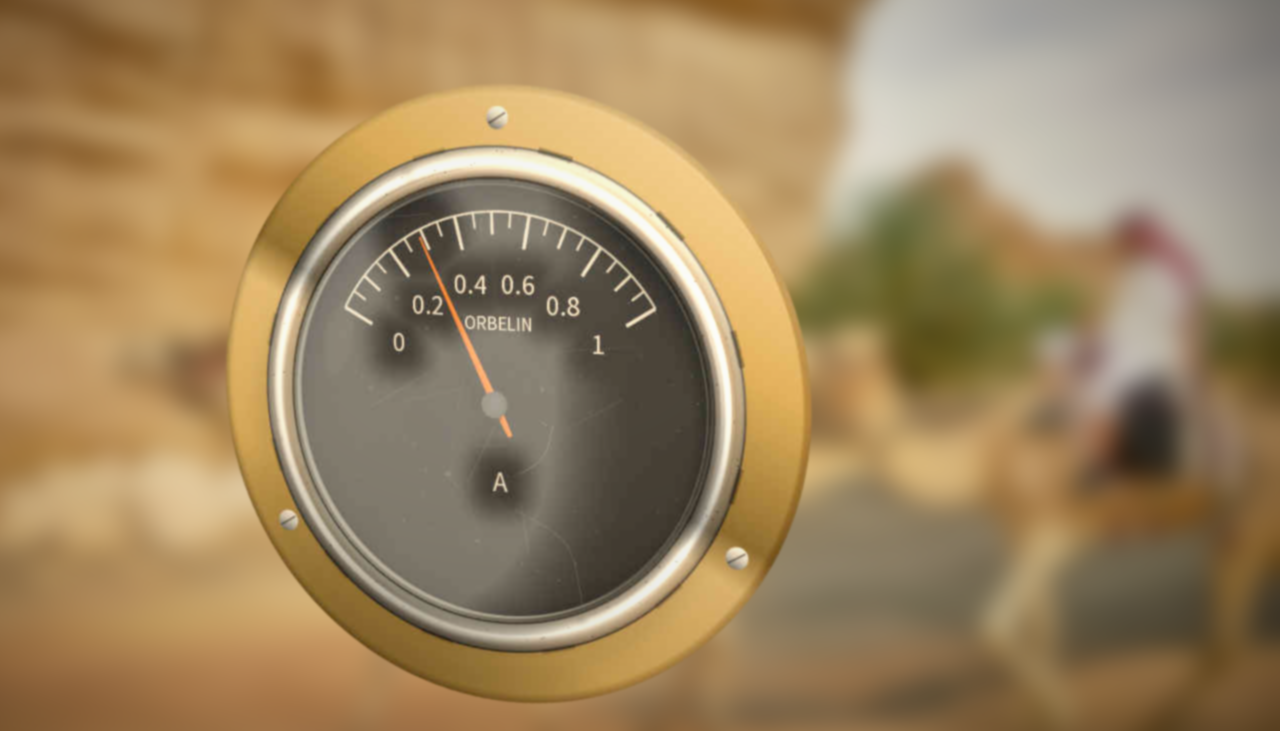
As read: 0.3 A
